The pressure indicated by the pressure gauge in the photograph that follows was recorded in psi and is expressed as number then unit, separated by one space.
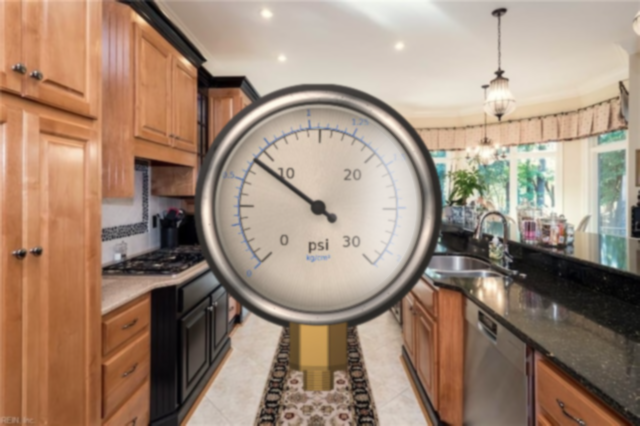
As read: 9 psi
